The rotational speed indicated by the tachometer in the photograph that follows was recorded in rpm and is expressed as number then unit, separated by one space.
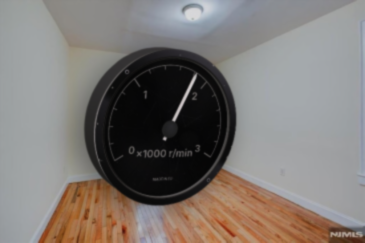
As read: 1800 rpm
